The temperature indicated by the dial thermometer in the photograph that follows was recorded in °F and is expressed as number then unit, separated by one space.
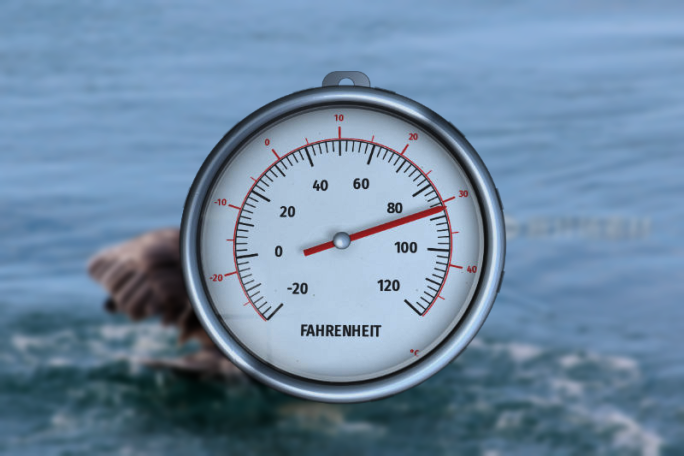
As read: 88 °F
